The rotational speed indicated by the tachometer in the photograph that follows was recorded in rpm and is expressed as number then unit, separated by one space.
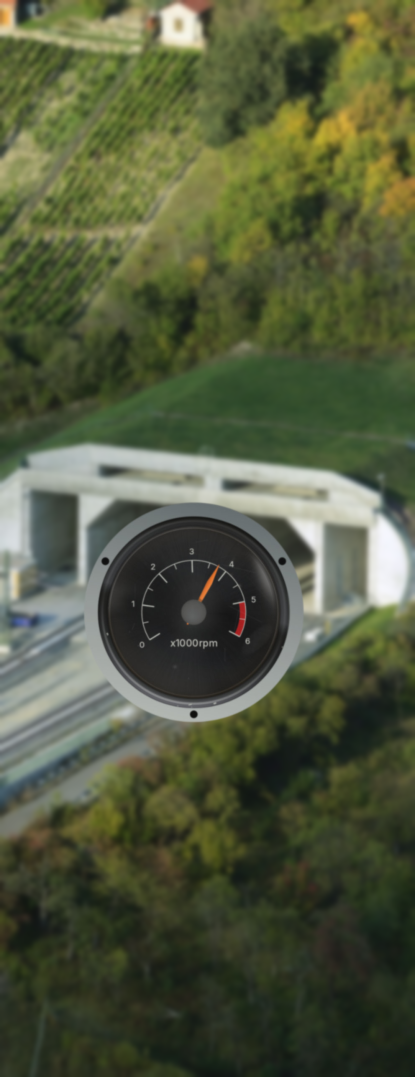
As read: 3750 rpm
